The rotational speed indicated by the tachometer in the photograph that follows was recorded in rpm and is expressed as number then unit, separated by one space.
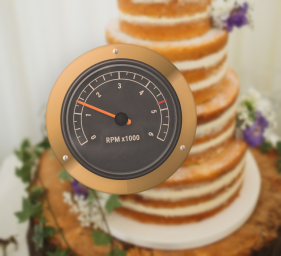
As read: 1375 rpm
